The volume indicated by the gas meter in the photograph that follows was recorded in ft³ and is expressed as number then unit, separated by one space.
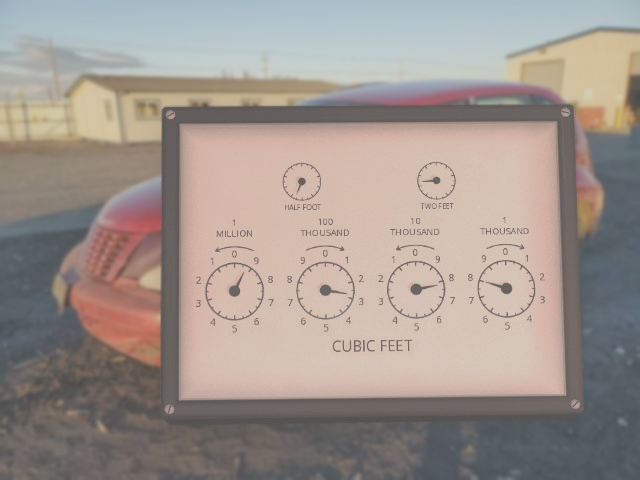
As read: 927800 ft³
